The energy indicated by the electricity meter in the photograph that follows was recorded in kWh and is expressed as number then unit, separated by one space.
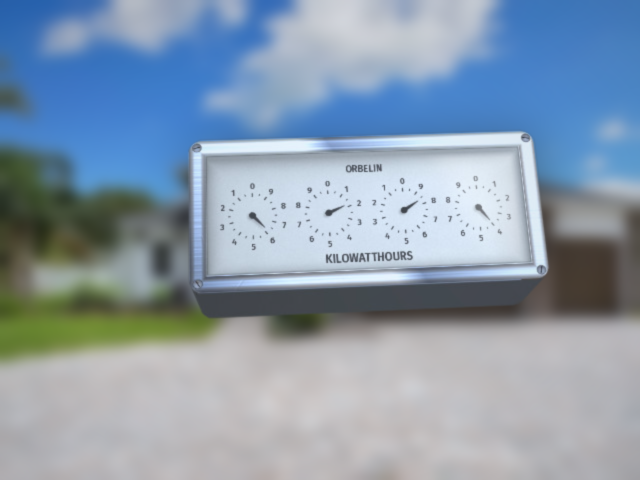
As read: 6184 kWh
